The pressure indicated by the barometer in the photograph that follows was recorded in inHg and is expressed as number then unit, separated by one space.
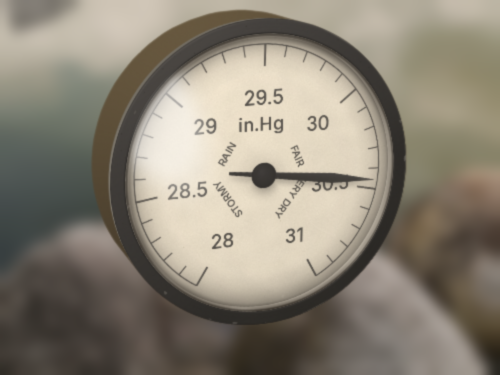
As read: 30.45 inHg
